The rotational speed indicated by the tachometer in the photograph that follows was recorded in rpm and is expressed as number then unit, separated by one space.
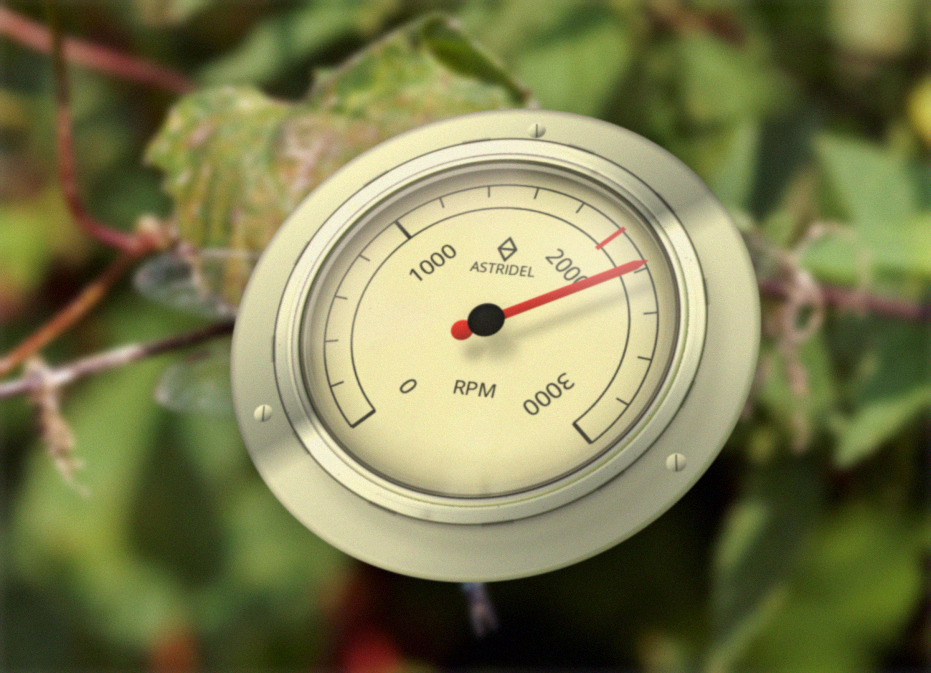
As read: 2200 rpm
